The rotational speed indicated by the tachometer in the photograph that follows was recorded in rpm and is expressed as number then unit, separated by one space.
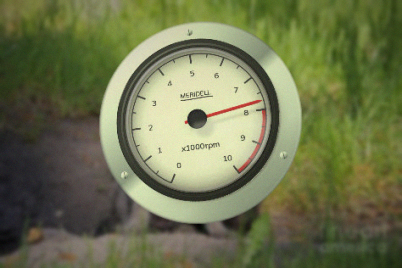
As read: 7750 rpm
